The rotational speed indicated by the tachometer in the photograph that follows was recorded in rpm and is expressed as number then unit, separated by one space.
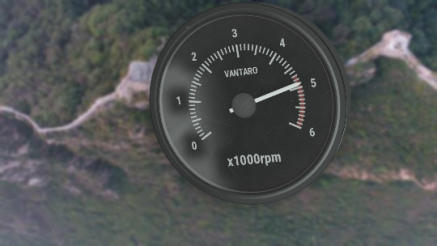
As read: 4900 rpm
